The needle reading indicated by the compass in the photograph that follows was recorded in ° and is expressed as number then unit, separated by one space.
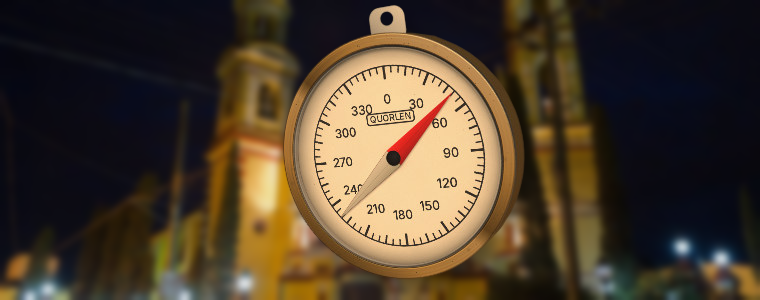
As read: 50 °
